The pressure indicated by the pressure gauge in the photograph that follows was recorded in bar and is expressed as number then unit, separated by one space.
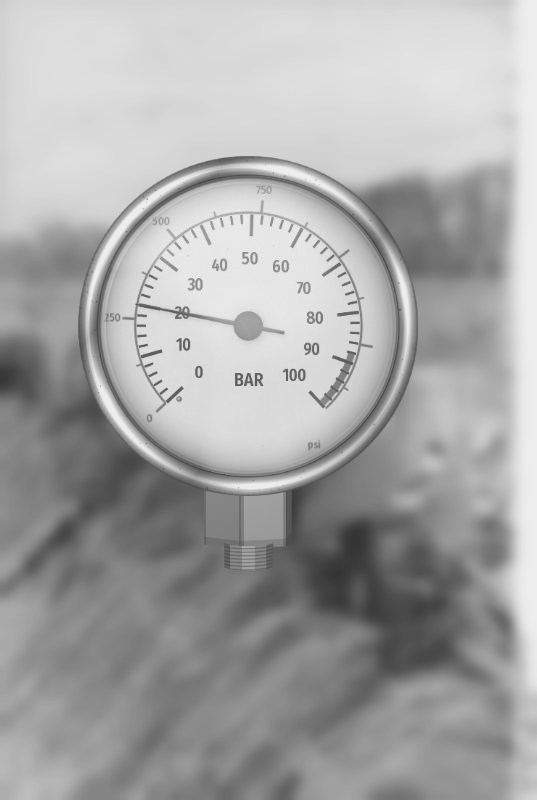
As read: 20 bar
